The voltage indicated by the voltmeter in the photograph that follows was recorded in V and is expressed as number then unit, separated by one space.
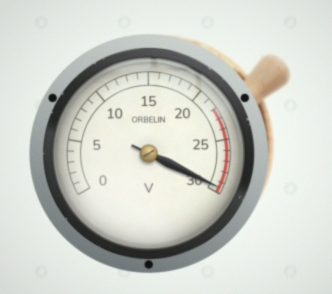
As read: 29.5 V
